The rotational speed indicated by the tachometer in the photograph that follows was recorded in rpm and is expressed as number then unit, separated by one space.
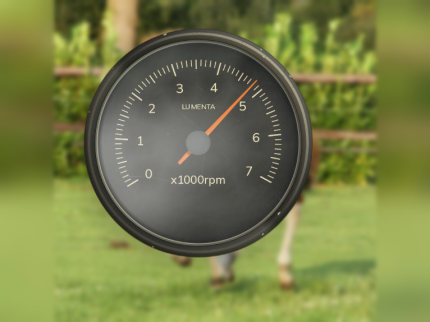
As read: 4800 rpm
